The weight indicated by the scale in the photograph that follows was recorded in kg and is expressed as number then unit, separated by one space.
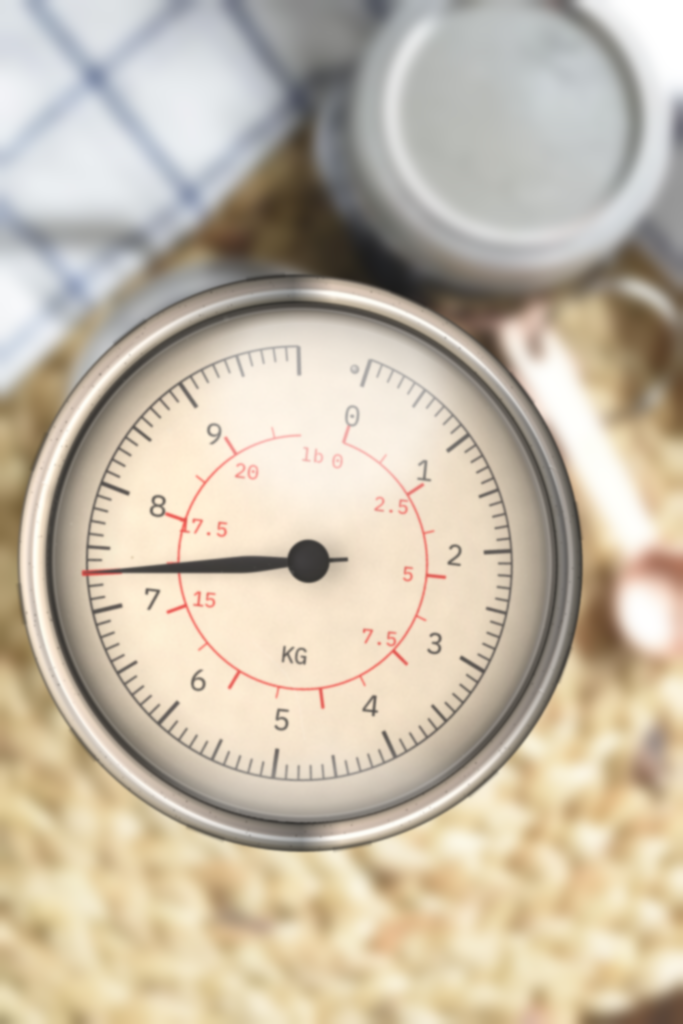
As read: 7.3 kg
